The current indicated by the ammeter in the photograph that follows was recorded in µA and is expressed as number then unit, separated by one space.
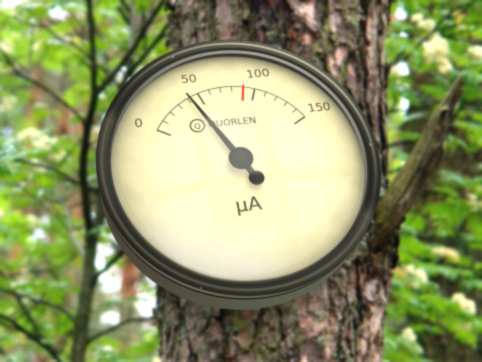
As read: 40 µA
